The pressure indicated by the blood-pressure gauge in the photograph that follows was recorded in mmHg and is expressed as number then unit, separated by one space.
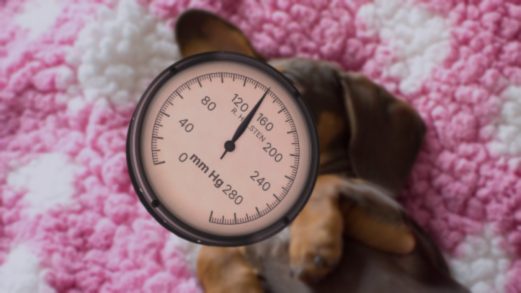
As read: 140 mmHg
